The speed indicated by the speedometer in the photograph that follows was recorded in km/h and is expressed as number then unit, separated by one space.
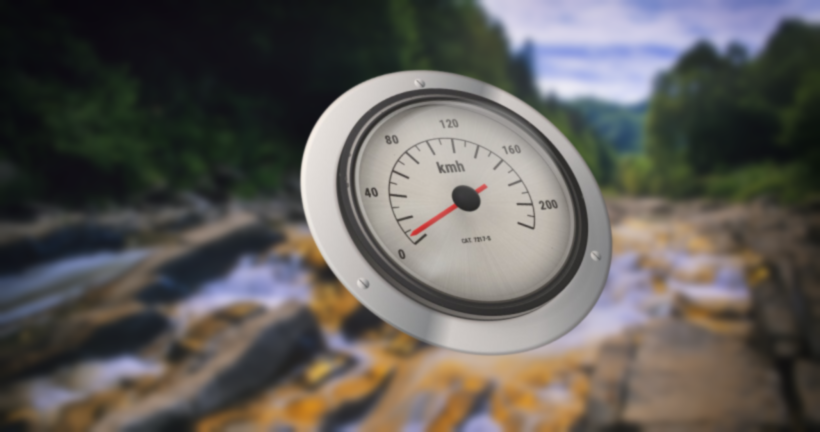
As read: 5 km/h
